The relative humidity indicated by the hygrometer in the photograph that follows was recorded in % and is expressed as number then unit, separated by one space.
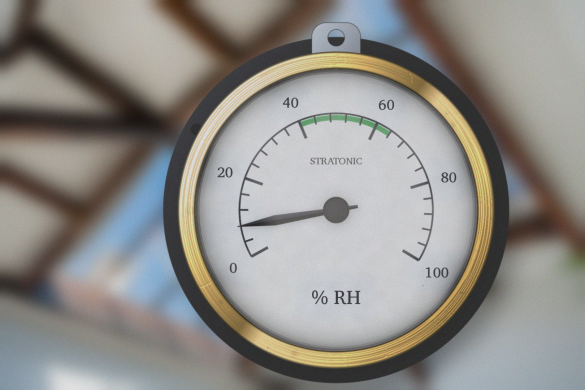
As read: 8 %
